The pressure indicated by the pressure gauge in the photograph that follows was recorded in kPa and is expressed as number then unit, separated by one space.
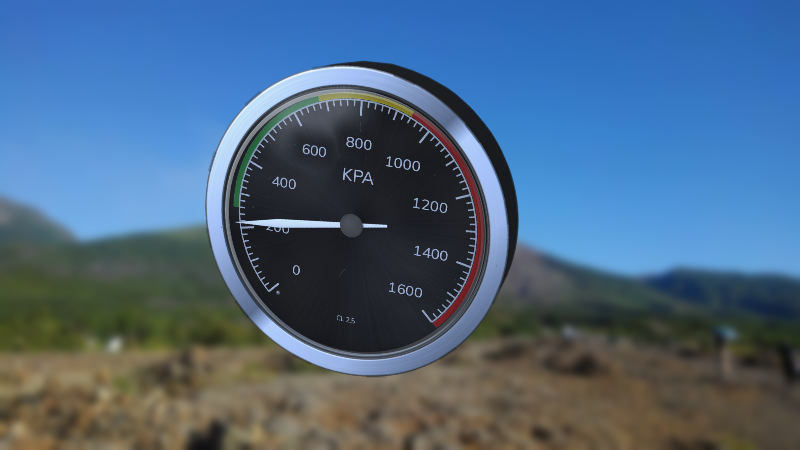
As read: 220 kPa
